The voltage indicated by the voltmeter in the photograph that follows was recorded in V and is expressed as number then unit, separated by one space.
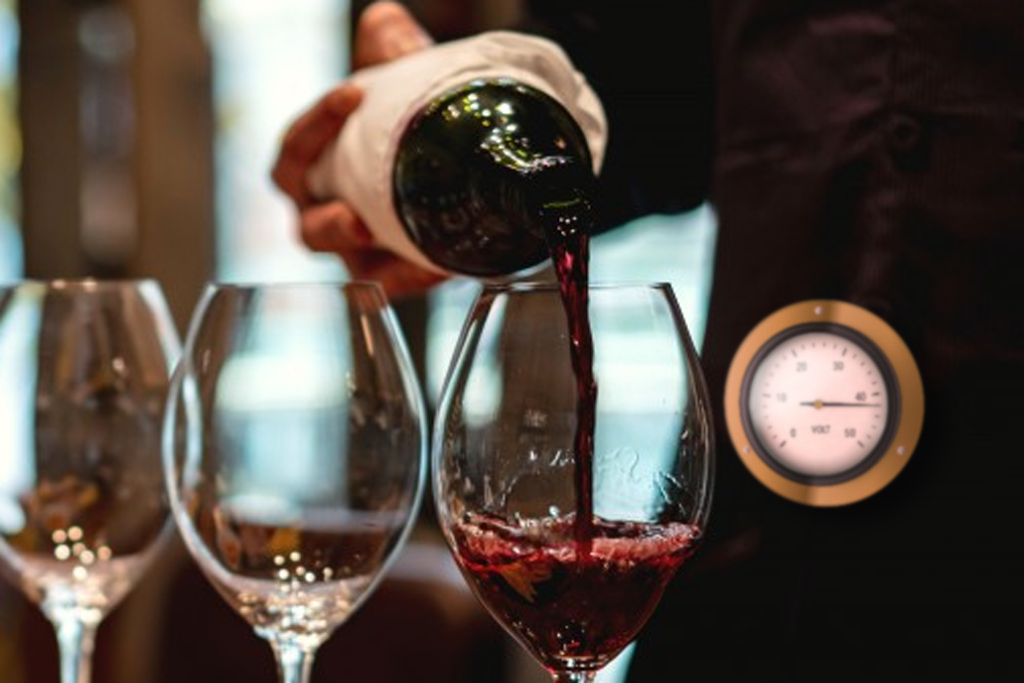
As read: 42 V
